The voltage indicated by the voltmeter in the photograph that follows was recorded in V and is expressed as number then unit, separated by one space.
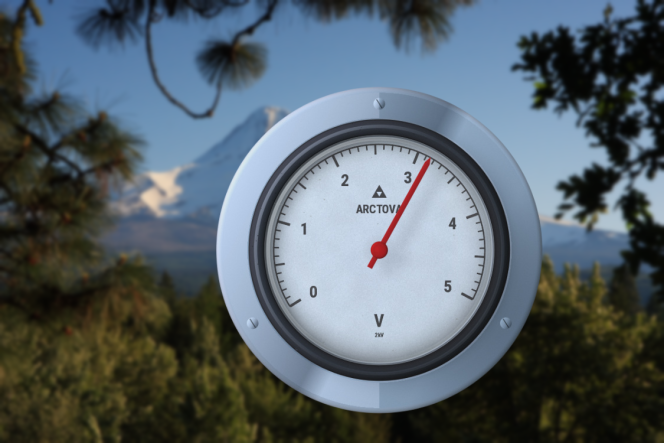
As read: 3.15 V
